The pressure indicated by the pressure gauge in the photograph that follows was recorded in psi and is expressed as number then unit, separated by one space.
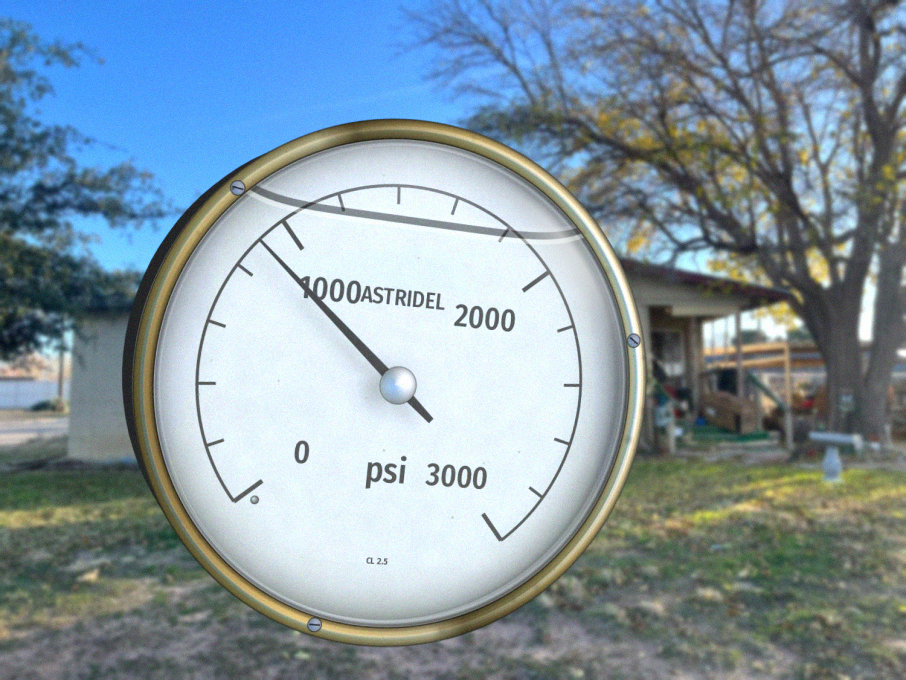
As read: 900 psi
